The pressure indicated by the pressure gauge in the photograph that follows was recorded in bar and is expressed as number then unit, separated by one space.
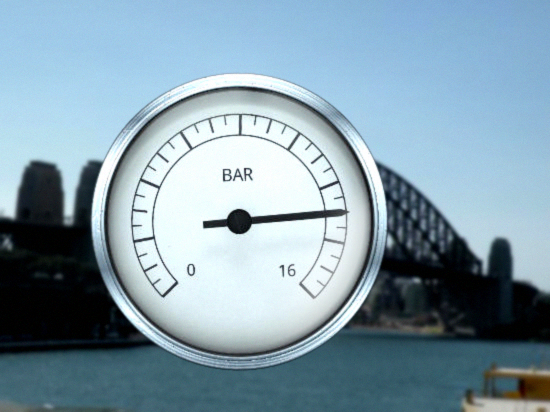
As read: 13 bar
